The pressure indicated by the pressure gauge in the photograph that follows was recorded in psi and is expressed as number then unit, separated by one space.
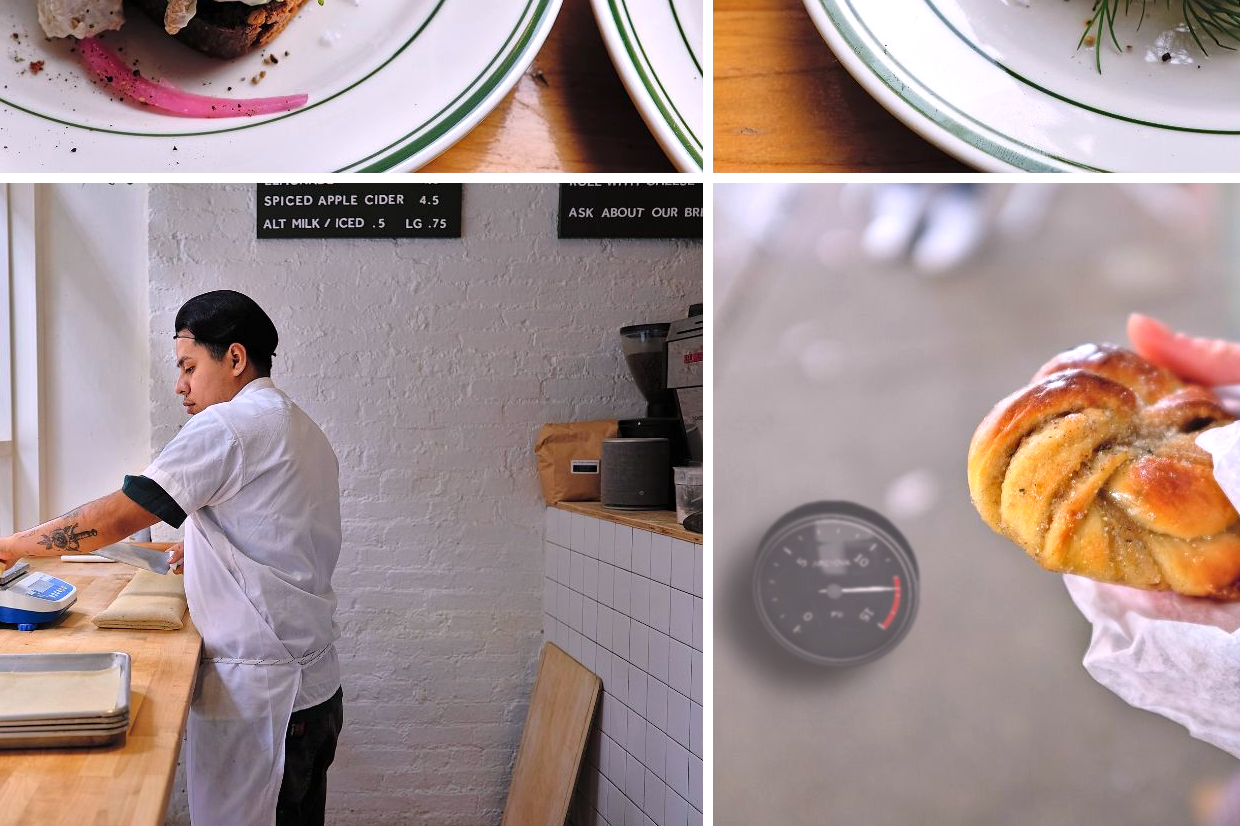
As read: 12.5 psi
